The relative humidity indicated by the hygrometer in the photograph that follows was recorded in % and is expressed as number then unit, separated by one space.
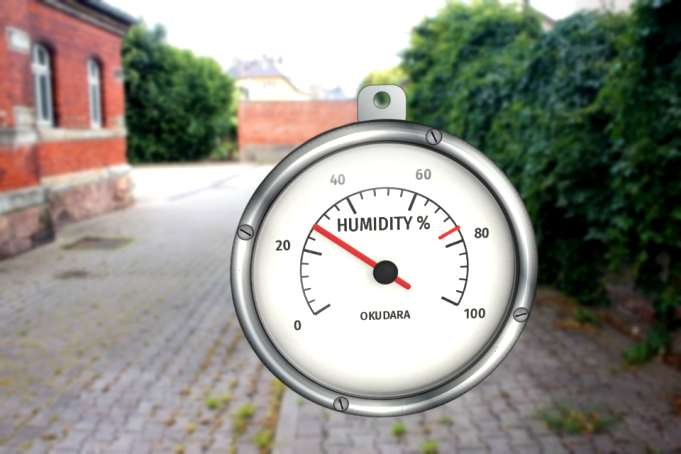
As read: 28 %
